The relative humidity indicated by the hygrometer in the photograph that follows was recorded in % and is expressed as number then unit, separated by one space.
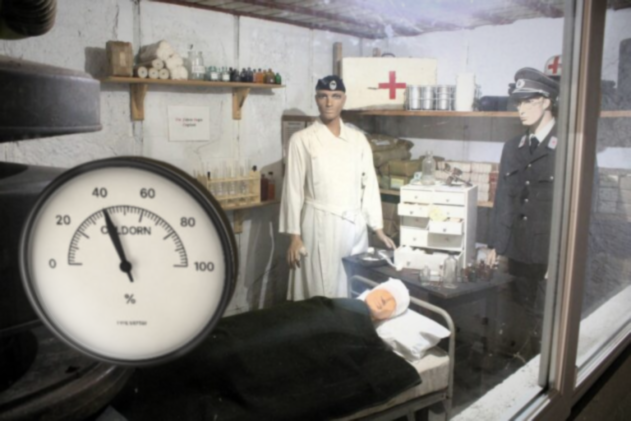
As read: 40 %
